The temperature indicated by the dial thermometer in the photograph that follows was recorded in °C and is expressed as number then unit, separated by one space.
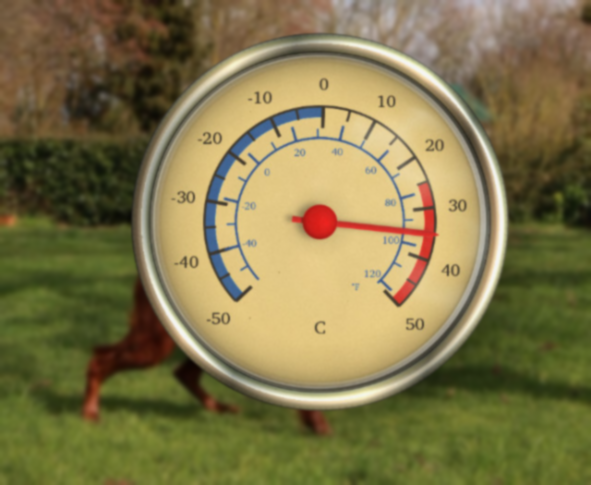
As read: 35 °C
